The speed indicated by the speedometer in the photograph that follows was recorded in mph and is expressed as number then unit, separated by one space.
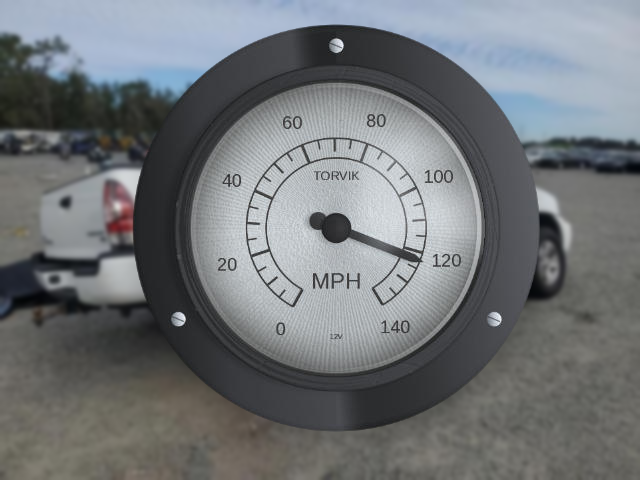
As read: 122.5 mph
